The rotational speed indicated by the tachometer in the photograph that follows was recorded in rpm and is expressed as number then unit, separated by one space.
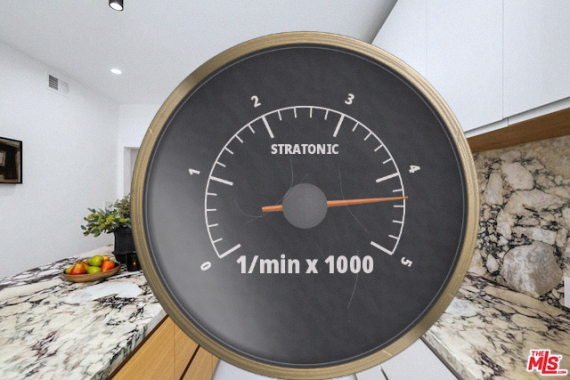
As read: 4300 rpm
